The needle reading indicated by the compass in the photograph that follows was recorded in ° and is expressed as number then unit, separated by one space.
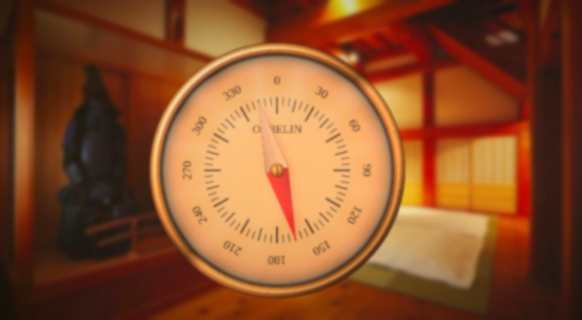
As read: 165 °
